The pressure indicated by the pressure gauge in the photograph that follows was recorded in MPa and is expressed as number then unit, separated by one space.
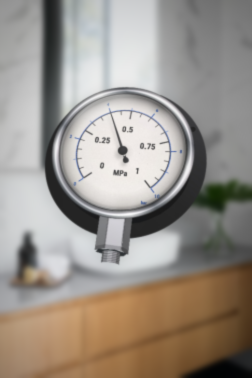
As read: 0.4 MPa
